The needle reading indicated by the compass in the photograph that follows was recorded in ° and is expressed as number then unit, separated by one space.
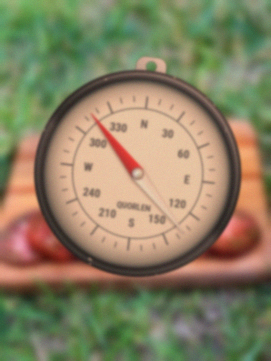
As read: 315 °
